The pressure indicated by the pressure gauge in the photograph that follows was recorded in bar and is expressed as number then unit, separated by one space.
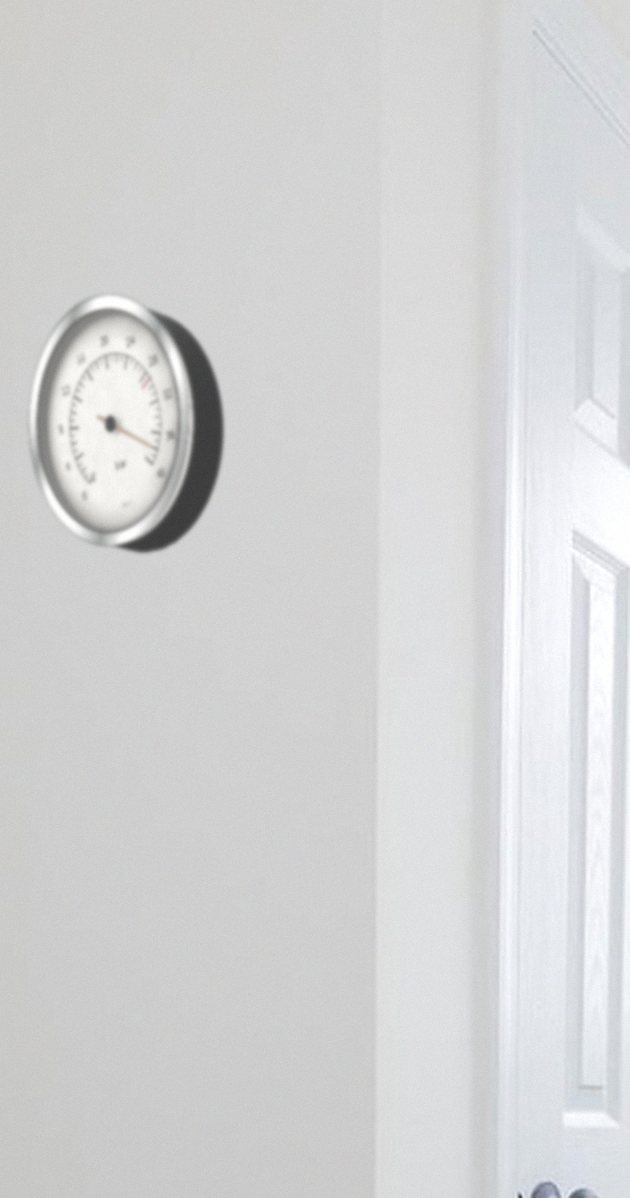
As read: 38 bar
